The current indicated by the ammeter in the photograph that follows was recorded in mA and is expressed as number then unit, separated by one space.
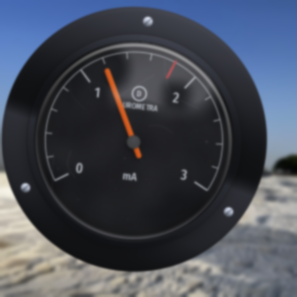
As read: 1.2 mA
